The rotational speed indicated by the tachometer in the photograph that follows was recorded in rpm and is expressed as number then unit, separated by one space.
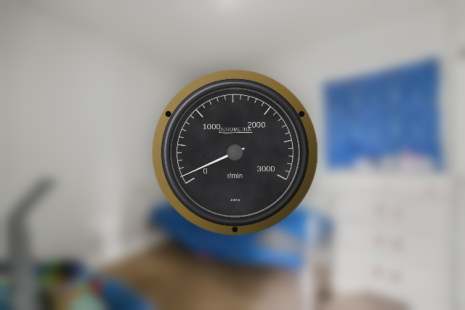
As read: 100 rpm
